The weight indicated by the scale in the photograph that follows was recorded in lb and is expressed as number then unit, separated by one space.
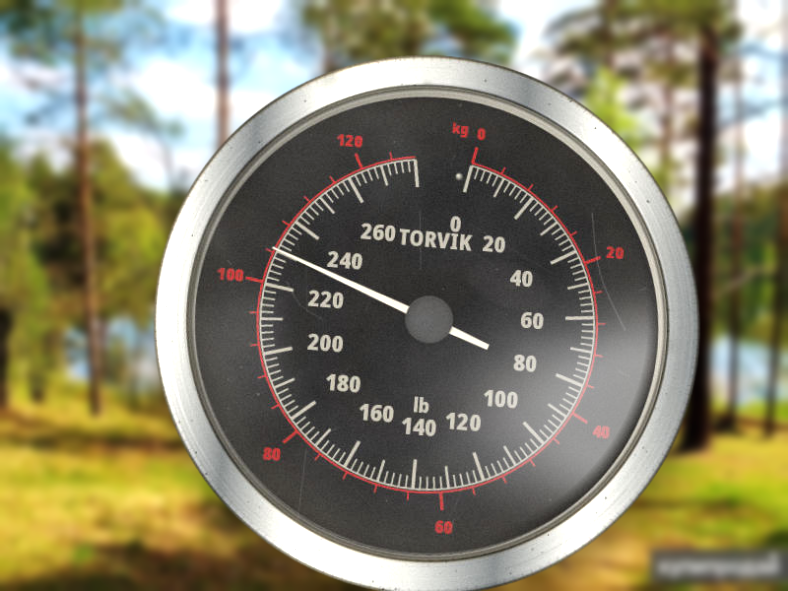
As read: 230 lb
